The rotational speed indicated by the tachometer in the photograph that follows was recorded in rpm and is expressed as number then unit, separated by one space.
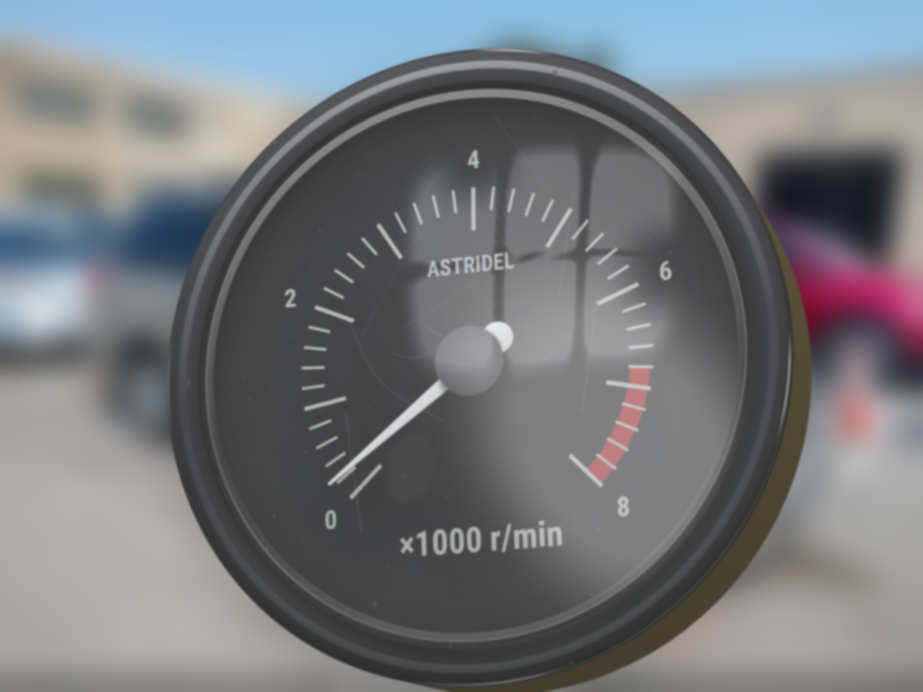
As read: 200 rpm
